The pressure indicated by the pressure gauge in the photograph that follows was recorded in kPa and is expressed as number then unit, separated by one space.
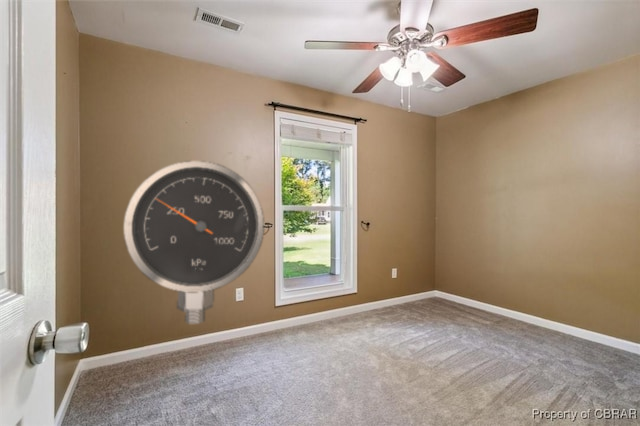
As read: 250 kPa
